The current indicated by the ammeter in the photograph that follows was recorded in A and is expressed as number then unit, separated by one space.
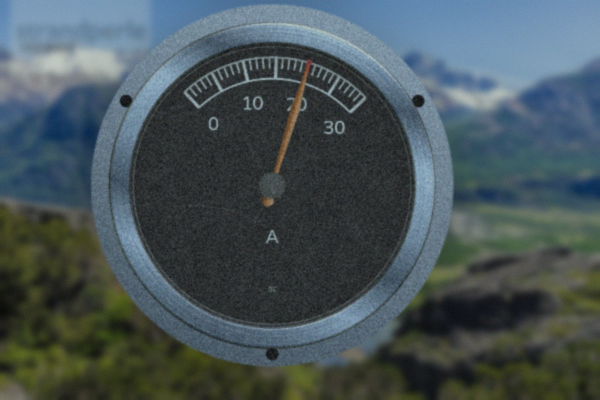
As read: 20 A
